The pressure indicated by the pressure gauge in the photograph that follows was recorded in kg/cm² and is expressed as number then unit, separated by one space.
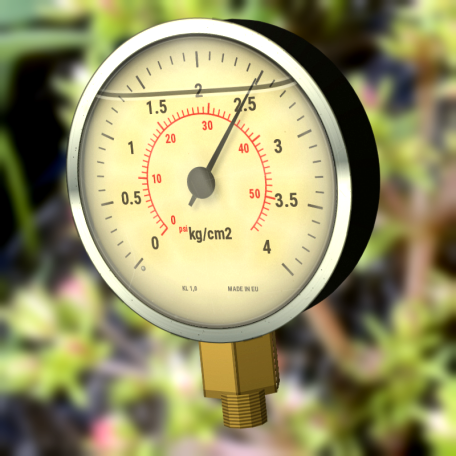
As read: 2.5 kg/cm²
